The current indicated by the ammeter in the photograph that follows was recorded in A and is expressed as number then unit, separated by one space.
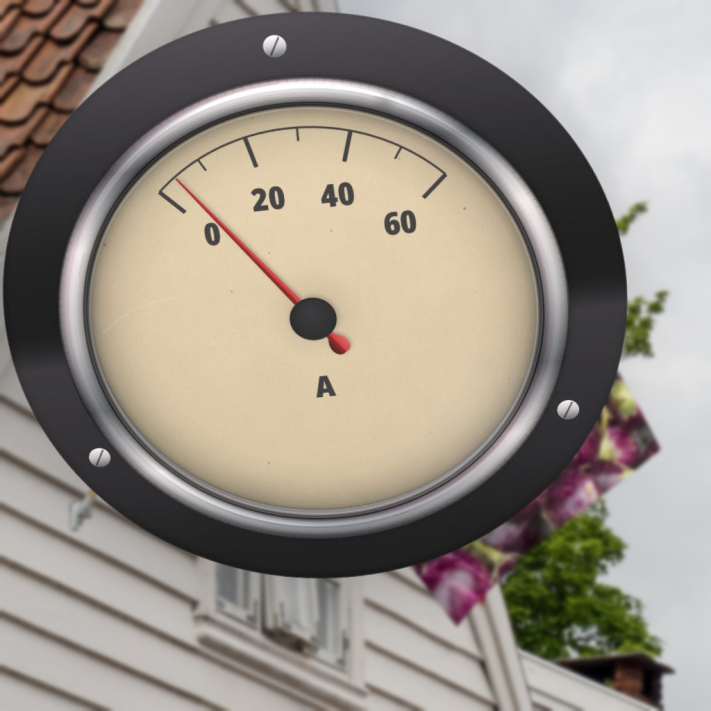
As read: 5 A
